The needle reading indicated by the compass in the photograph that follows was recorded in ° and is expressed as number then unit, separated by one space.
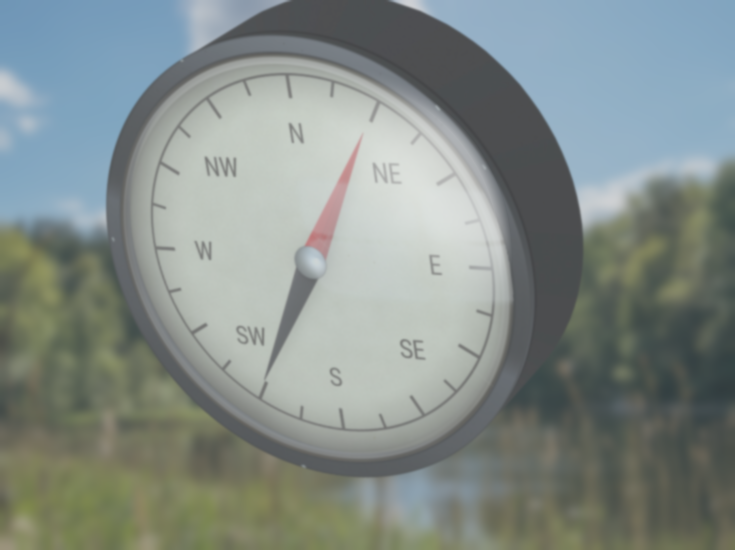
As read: 30 °
